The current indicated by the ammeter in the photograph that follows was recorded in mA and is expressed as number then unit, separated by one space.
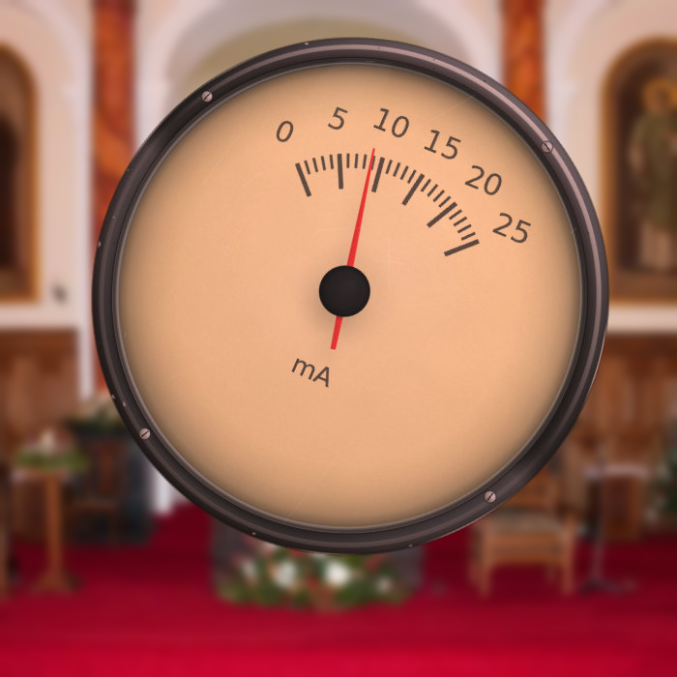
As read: 9 mA
